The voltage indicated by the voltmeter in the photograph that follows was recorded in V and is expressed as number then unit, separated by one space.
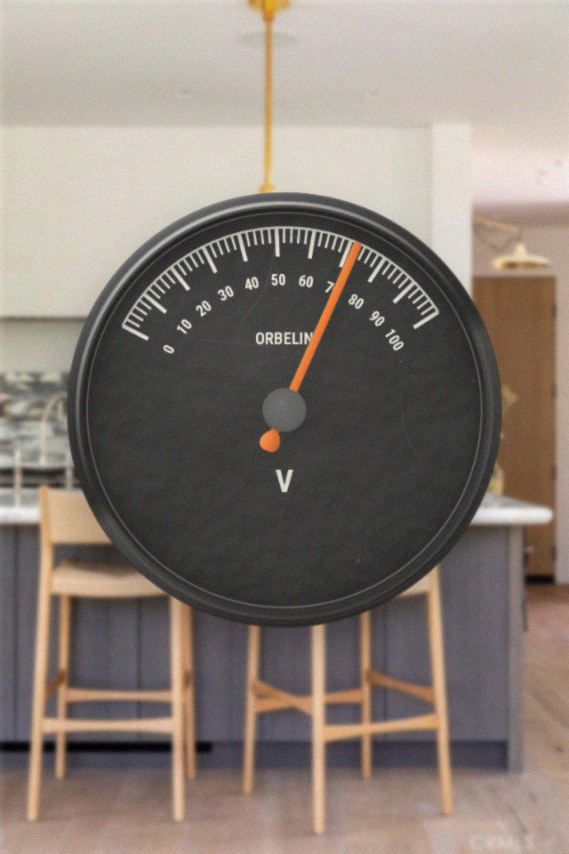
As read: 72 V
